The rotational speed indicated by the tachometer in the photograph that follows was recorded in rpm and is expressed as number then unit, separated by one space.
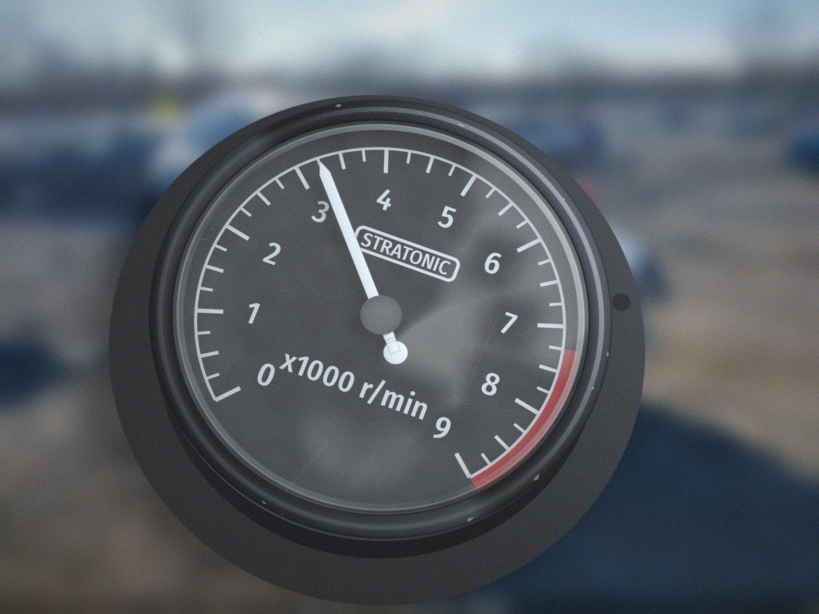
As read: 3250 rpm
